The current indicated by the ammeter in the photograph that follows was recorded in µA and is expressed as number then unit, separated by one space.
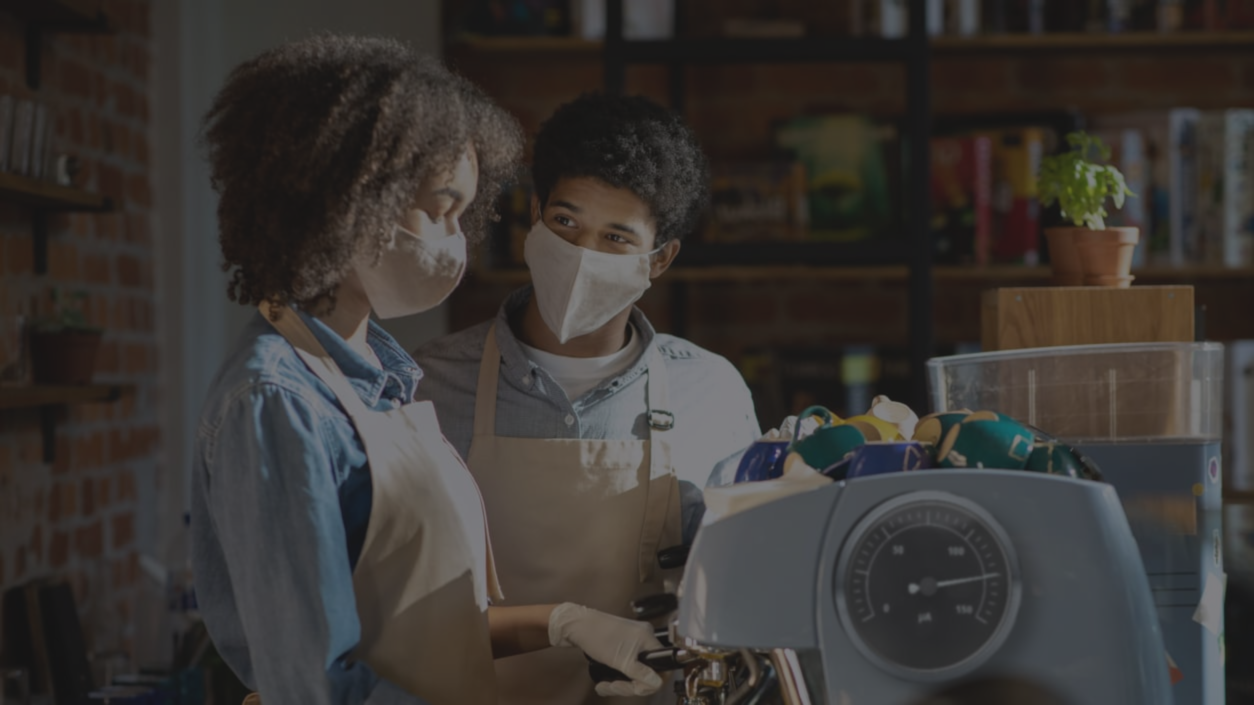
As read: 125 µA
